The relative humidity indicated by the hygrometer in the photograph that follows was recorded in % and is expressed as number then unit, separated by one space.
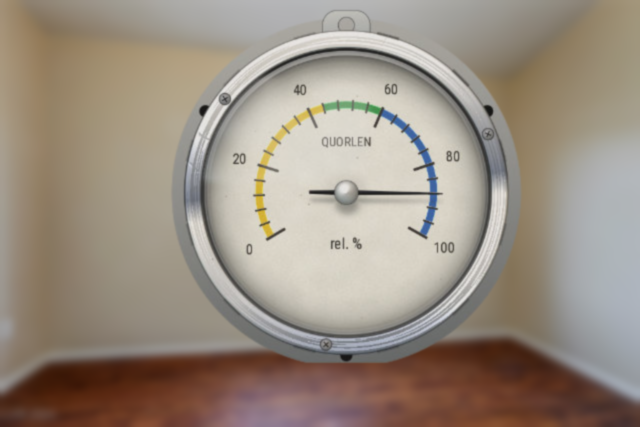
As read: 88 %
